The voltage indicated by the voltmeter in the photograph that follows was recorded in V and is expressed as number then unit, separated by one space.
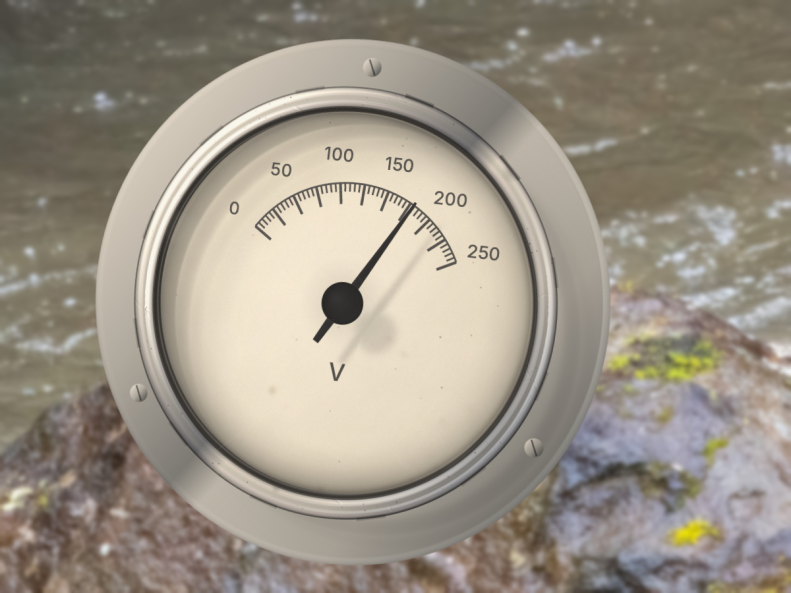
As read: 180 V
